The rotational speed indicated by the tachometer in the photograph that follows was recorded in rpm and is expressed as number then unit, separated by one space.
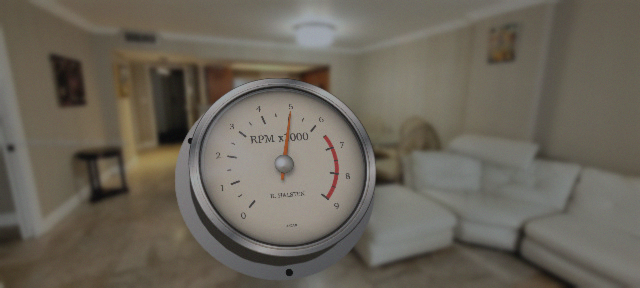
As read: 5000 rpm
